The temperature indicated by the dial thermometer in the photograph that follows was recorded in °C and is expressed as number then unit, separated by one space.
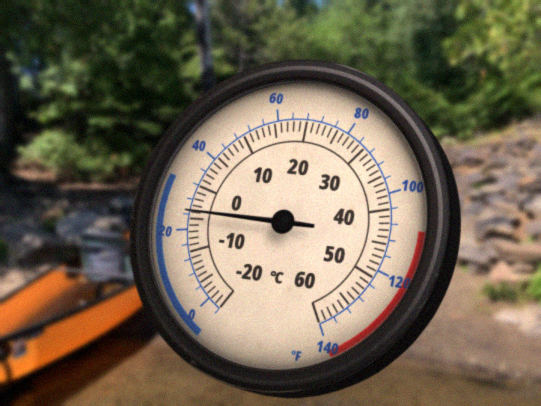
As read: -4 °C
